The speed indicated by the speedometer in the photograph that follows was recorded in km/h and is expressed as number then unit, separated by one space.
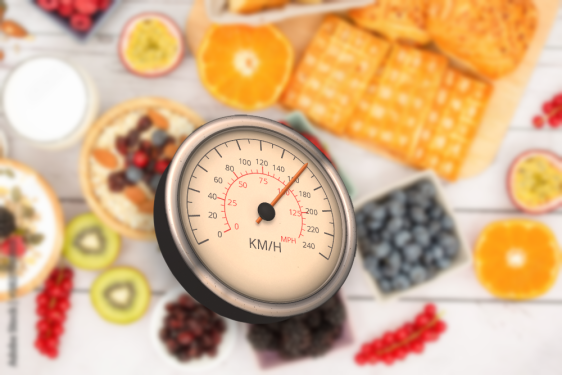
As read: 160 km/h
